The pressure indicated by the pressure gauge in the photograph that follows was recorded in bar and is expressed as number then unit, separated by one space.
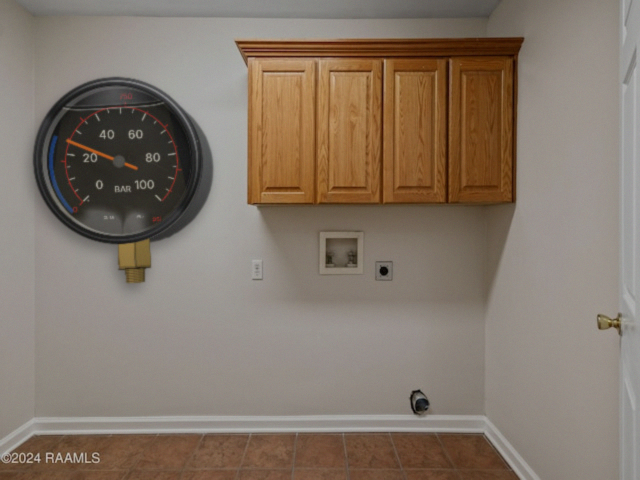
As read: 25 bar
